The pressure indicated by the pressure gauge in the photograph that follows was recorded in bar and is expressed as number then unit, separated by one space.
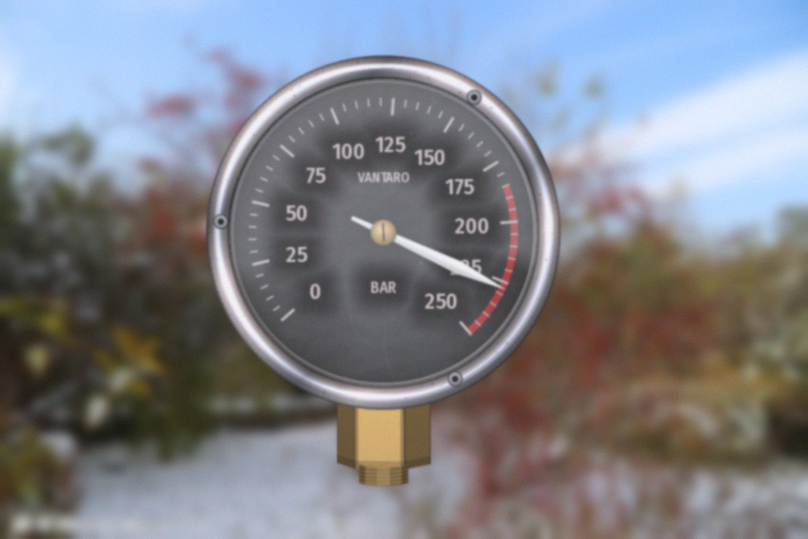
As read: 227.5 bar
